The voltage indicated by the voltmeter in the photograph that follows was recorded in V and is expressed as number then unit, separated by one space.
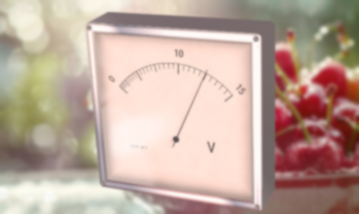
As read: 12.5 V
